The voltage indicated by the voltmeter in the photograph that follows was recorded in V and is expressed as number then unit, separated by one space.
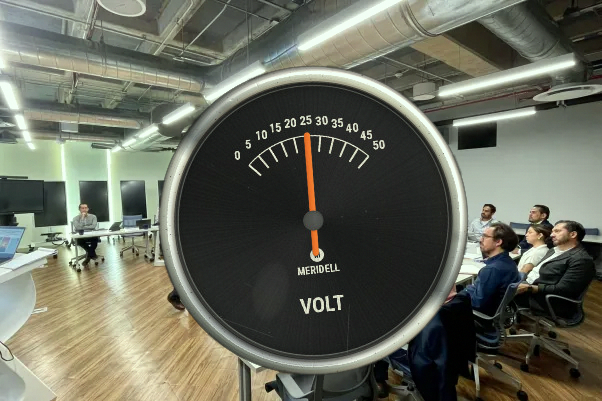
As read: 25 V
